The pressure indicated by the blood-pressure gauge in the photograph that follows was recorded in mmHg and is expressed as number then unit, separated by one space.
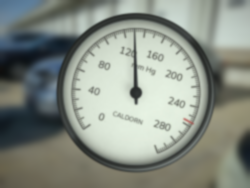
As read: 130 mmHg
